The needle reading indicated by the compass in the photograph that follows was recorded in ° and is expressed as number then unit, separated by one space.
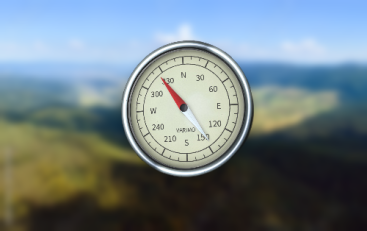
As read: 325 °
